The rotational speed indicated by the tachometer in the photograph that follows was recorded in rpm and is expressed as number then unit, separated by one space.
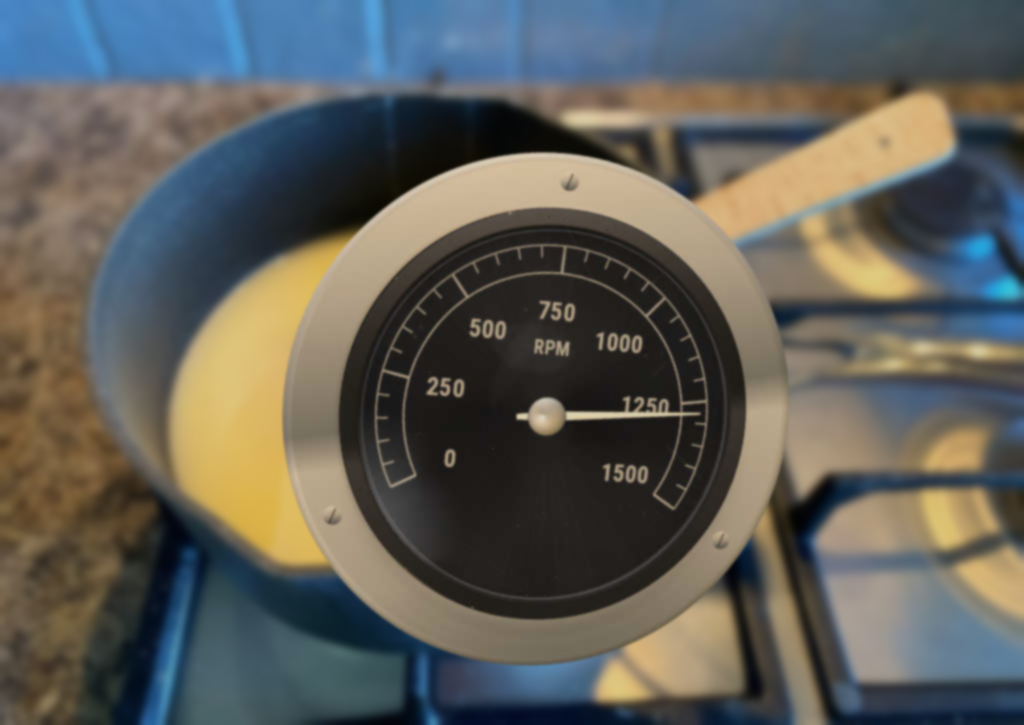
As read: 1275 rpm
